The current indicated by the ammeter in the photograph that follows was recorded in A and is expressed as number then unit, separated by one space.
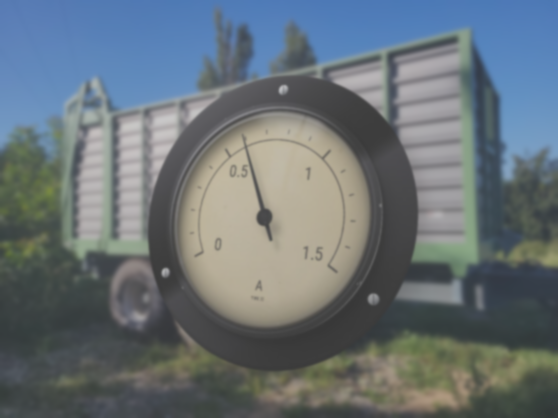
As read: 0.6 A
